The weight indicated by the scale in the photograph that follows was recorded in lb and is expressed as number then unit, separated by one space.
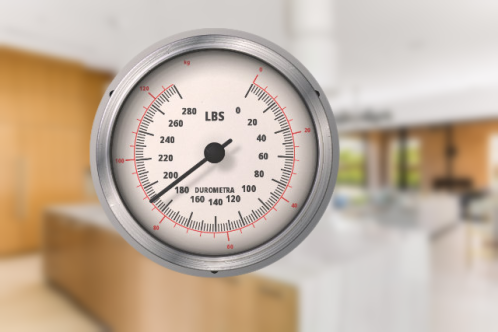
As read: 190 lb
